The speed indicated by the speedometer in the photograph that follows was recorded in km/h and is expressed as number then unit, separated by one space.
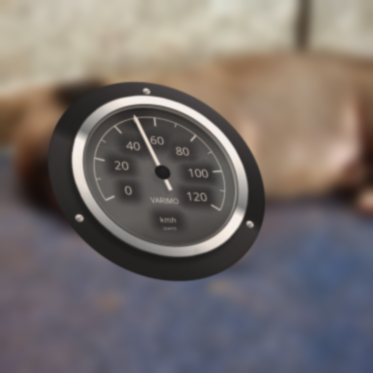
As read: 50 km/h
